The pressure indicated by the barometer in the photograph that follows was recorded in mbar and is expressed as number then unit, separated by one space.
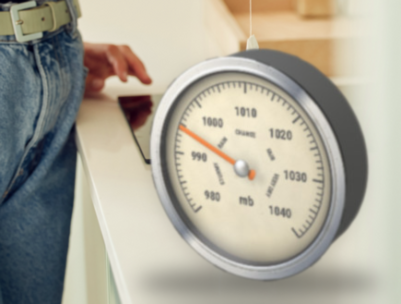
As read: 995 mbar
